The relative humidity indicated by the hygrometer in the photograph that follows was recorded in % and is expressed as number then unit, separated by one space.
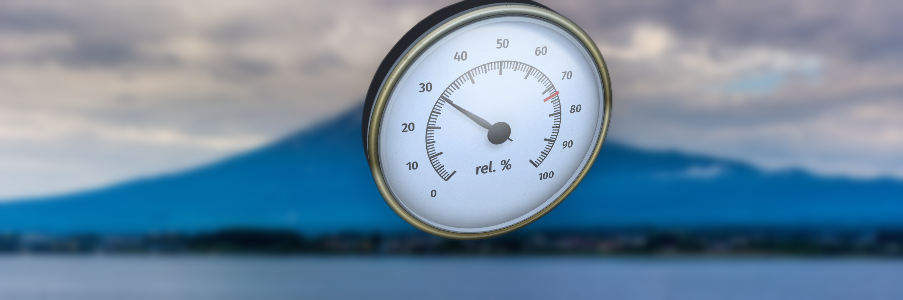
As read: 30 %
